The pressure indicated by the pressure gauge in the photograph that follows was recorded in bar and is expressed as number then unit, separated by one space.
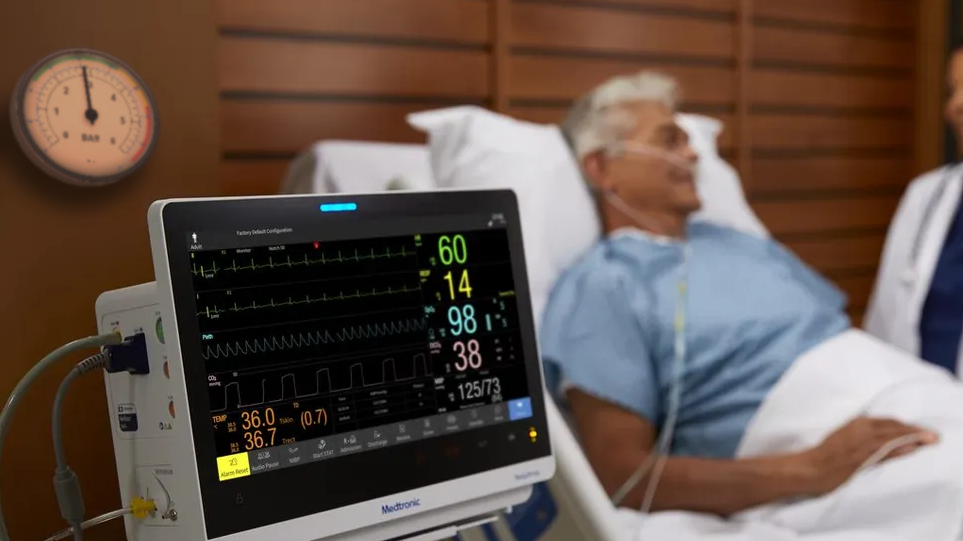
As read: 2.8 bar
